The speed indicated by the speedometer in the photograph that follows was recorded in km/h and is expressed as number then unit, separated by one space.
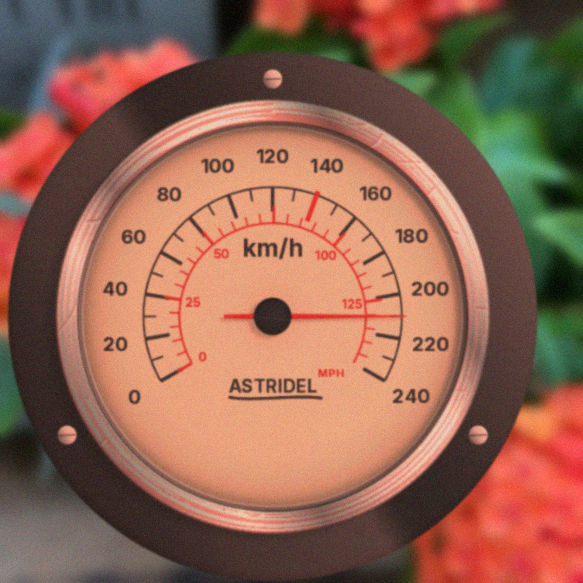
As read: 210 km/h
